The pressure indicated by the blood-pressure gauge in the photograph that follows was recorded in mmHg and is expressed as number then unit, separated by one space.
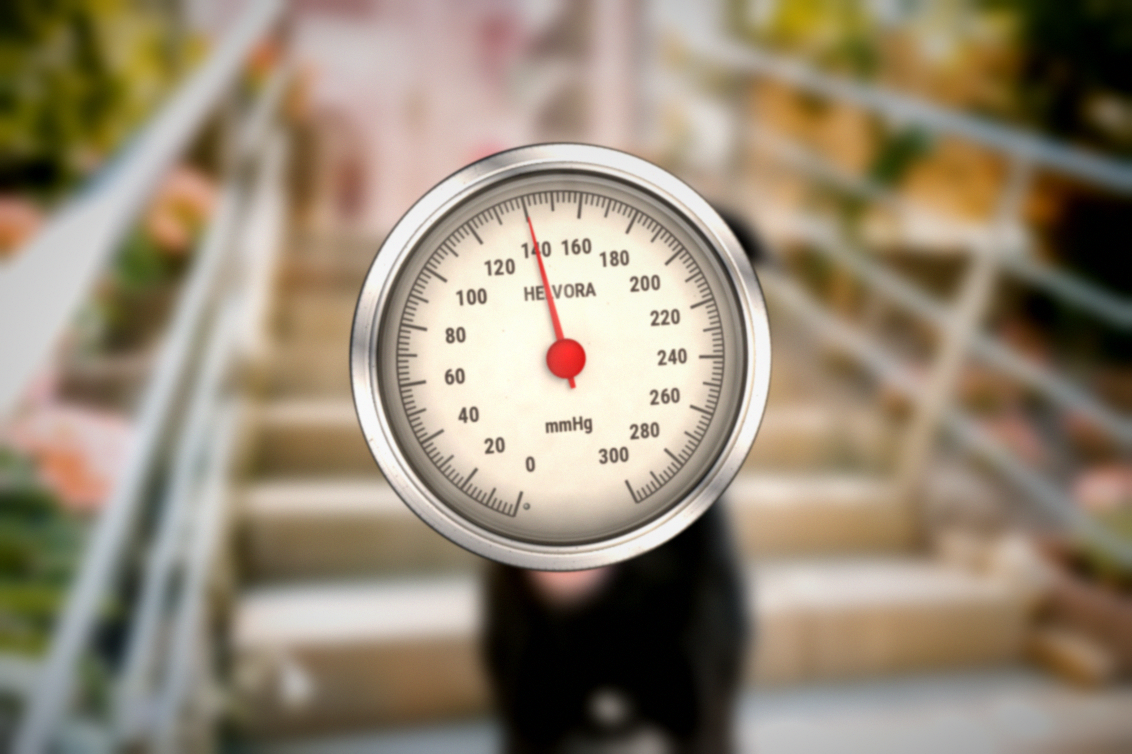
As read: 140 mmHg
